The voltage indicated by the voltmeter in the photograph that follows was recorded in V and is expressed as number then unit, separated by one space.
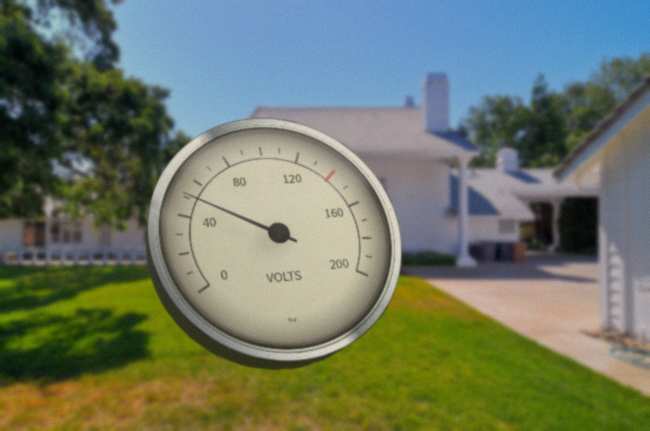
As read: 50 V
